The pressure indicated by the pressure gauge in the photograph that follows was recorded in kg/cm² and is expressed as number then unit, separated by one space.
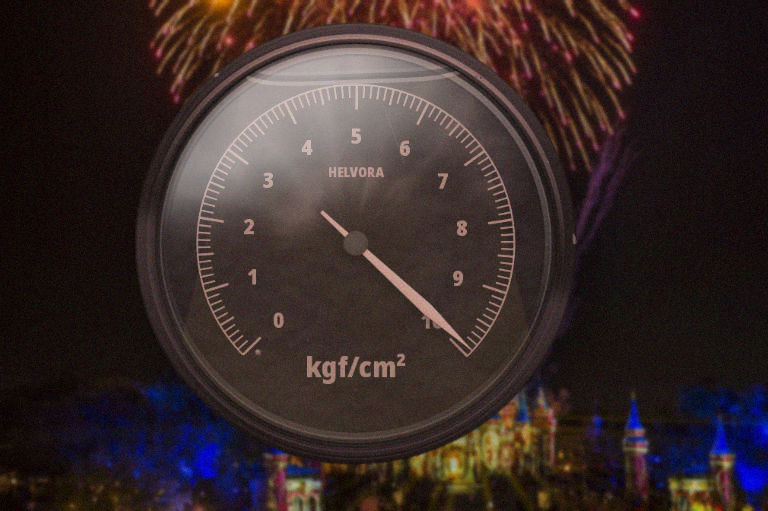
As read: 9.9 kg/cm²
